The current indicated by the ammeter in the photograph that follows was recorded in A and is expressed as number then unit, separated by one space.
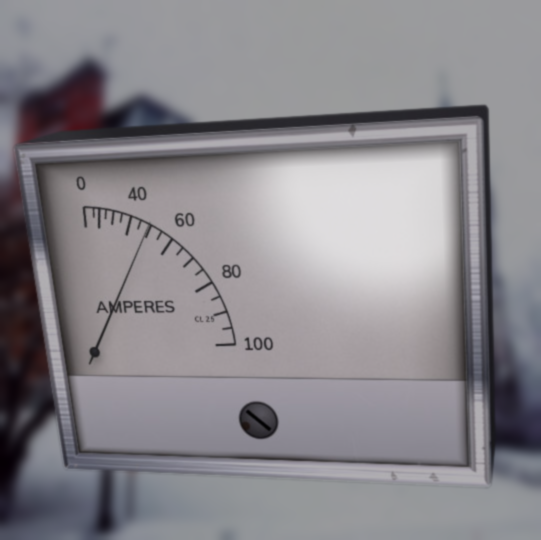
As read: 50 A
